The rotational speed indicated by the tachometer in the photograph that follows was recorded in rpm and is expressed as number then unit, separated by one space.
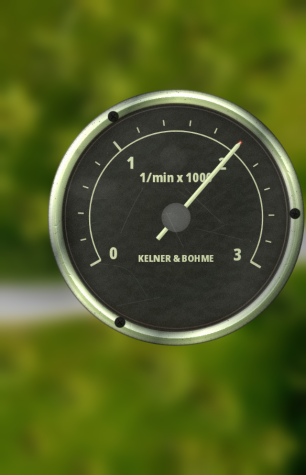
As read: 2000 rpm
